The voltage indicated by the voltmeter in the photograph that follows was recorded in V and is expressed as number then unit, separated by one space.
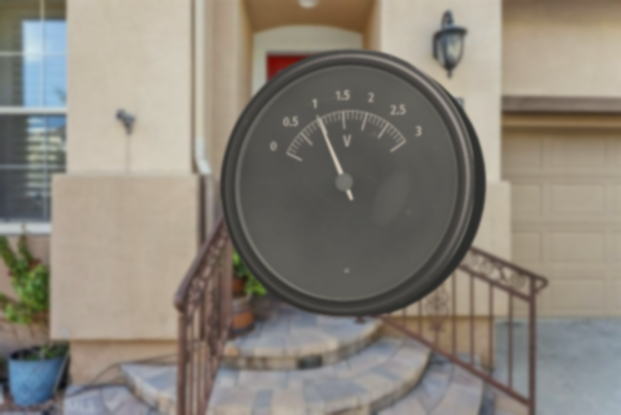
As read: 1 V
